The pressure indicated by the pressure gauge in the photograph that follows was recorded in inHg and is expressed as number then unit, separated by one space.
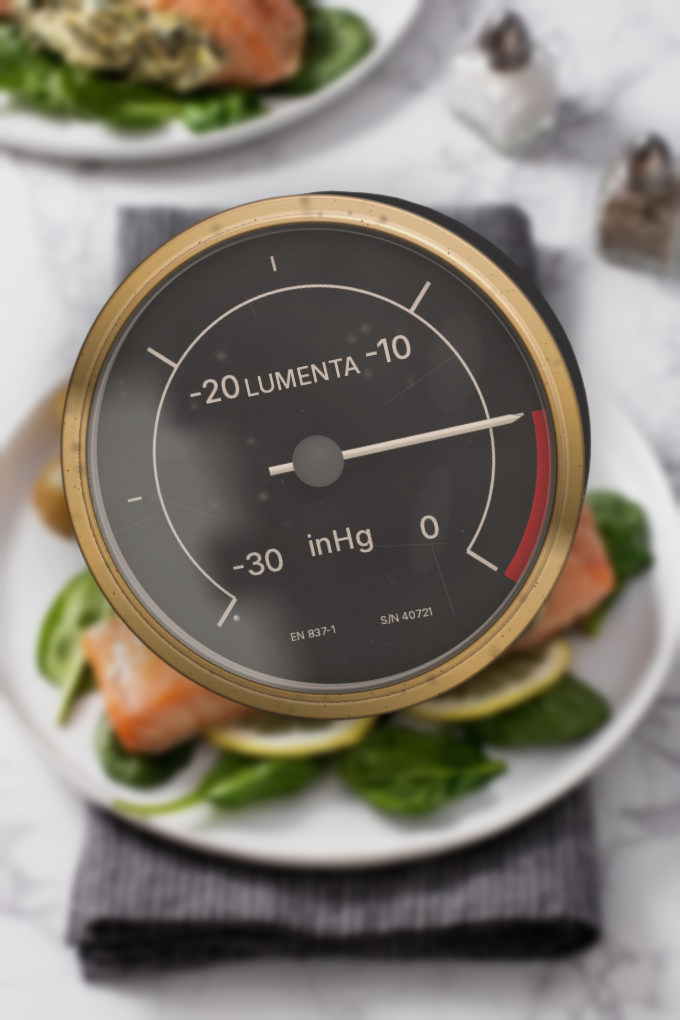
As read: -5 inHg
